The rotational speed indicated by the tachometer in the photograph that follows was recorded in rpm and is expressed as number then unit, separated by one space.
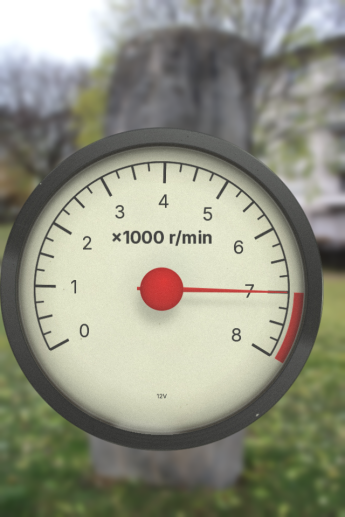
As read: 7000 rpm
